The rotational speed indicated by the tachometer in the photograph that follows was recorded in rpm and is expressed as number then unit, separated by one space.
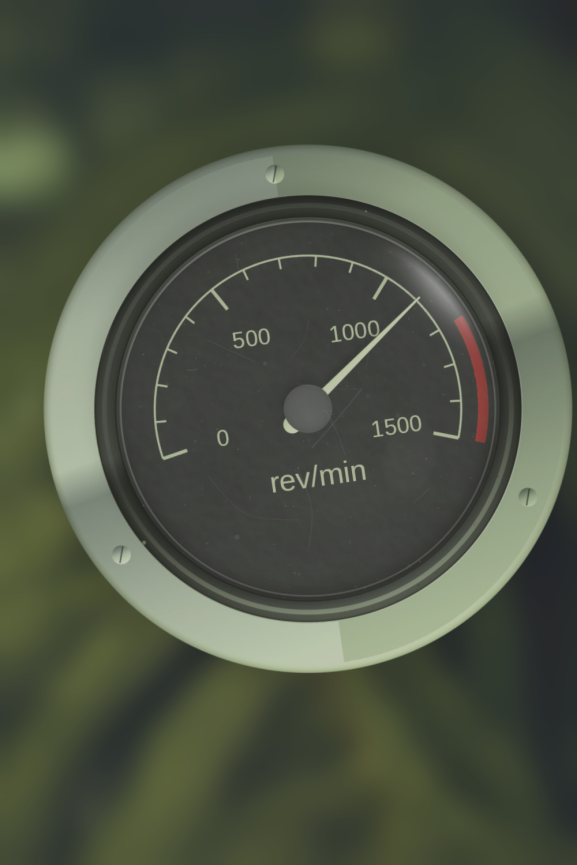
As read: 1100 rpm
